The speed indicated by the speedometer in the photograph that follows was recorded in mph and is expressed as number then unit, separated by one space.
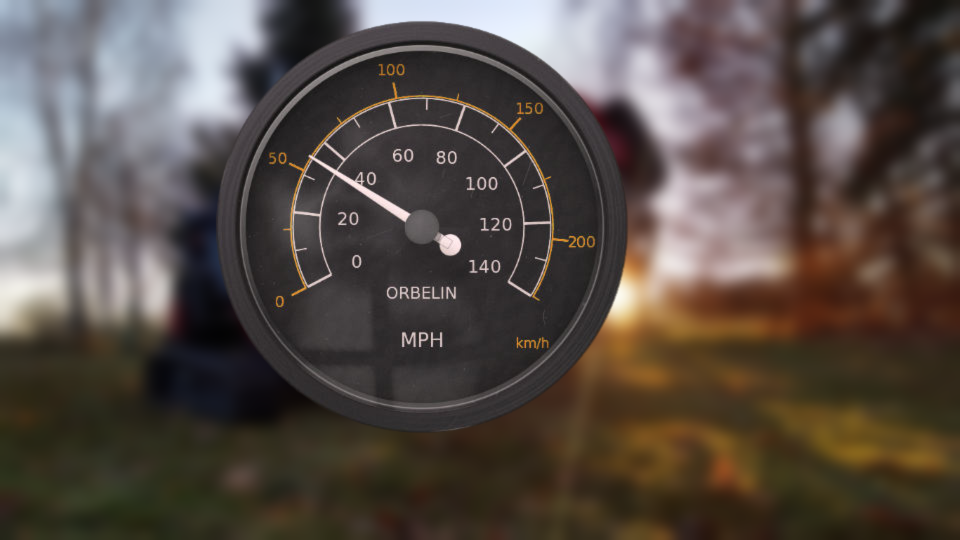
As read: 35 mph
